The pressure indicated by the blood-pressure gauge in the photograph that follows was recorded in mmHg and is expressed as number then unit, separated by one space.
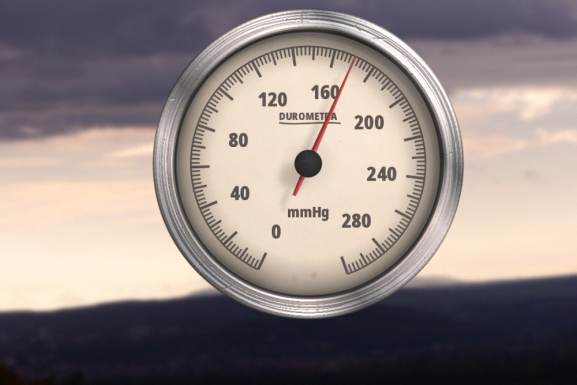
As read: 170 mmHg
